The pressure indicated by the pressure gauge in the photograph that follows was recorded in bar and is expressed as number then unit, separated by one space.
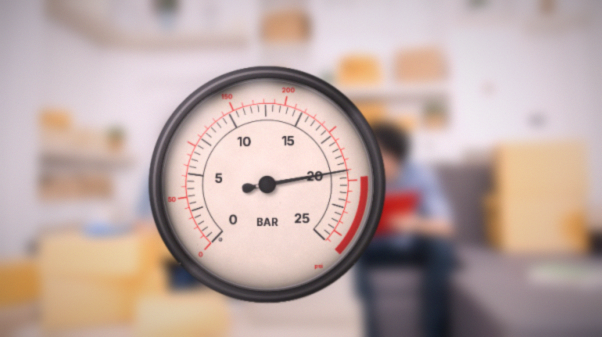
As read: 20 bar
